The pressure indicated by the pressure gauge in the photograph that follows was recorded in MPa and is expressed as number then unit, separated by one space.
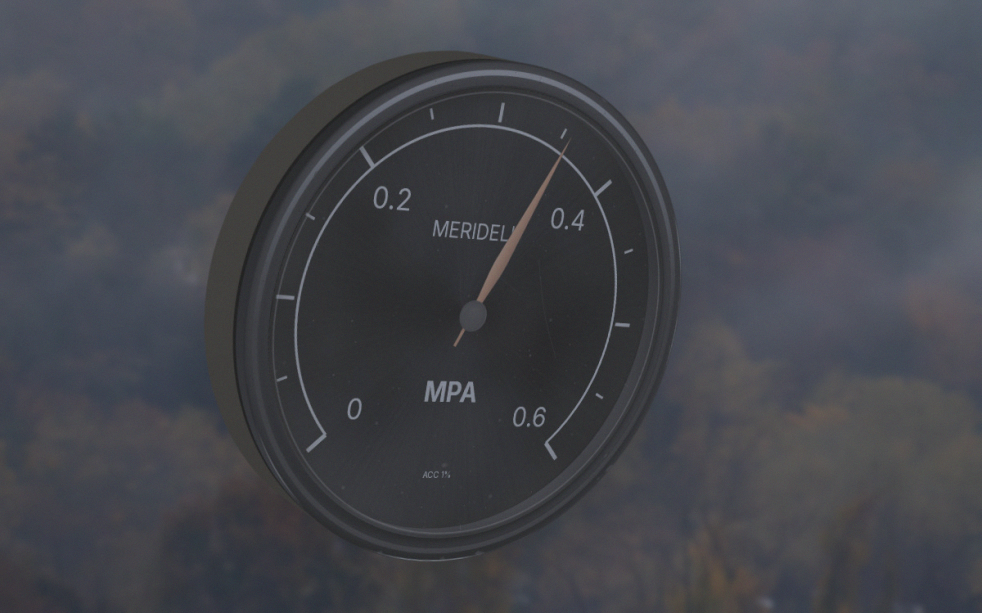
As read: 0.35 MPa
